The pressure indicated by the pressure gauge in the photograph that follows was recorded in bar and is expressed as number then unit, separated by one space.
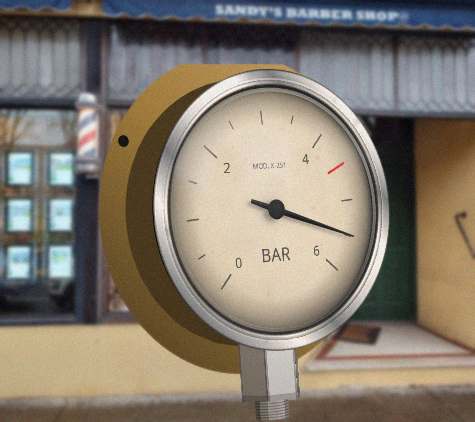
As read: 5.5 bar
